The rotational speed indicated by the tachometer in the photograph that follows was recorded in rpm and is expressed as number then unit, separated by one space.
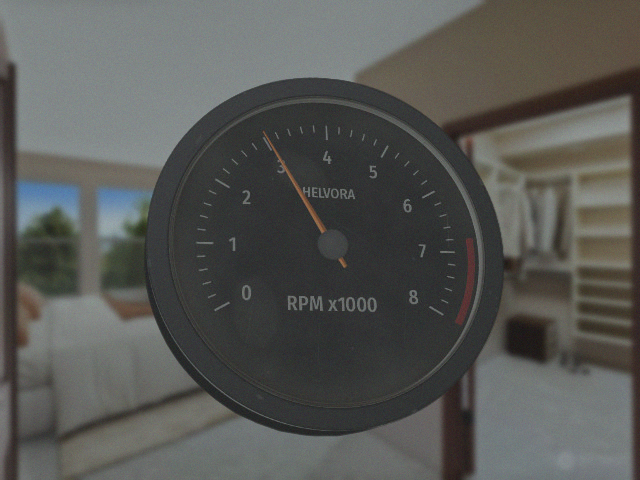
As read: 3000 rpm
